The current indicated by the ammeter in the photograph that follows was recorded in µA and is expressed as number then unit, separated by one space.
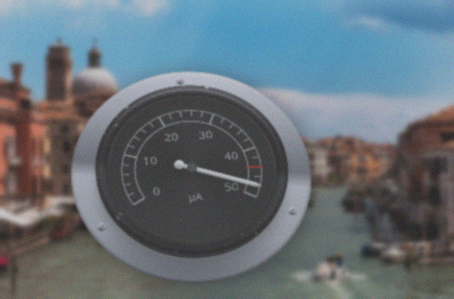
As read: 48 µA
